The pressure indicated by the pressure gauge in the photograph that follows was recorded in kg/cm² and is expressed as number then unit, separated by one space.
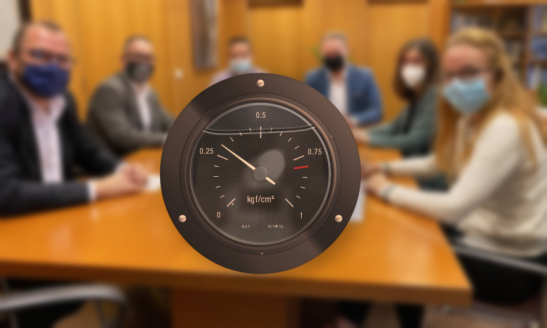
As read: 0.3 kg/cm²
